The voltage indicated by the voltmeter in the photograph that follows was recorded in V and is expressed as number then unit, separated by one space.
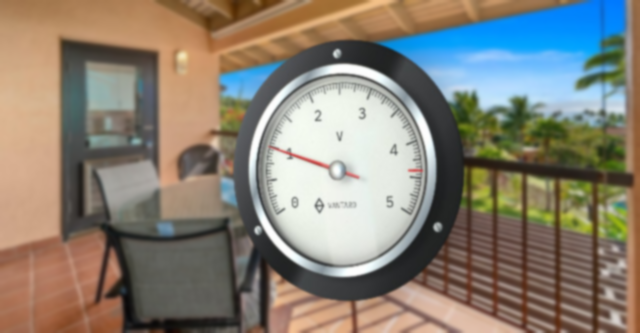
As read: 1 V
